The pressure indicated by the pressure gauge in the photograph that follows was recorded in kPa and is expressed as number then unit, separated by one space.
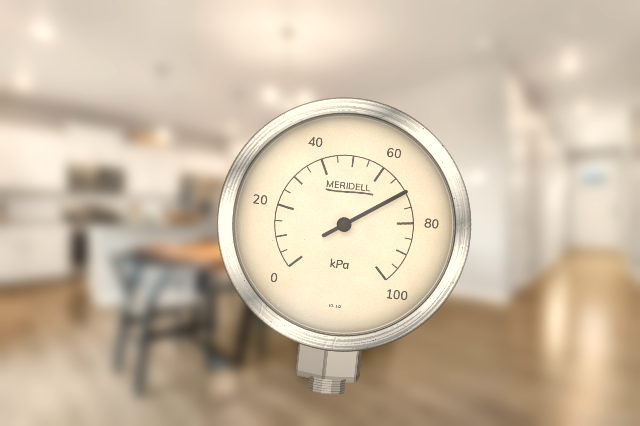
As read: 70 kPa
